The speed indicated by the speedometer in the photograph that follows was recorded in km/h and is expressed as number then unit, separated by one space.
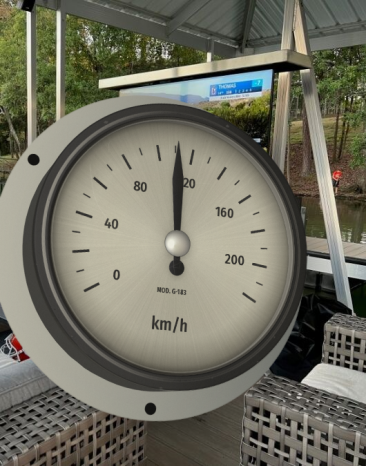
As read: 110 km/h
